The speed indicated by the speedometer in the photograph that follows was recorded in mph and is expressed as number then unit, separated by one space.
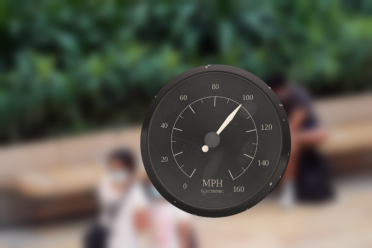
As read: 100 mph
